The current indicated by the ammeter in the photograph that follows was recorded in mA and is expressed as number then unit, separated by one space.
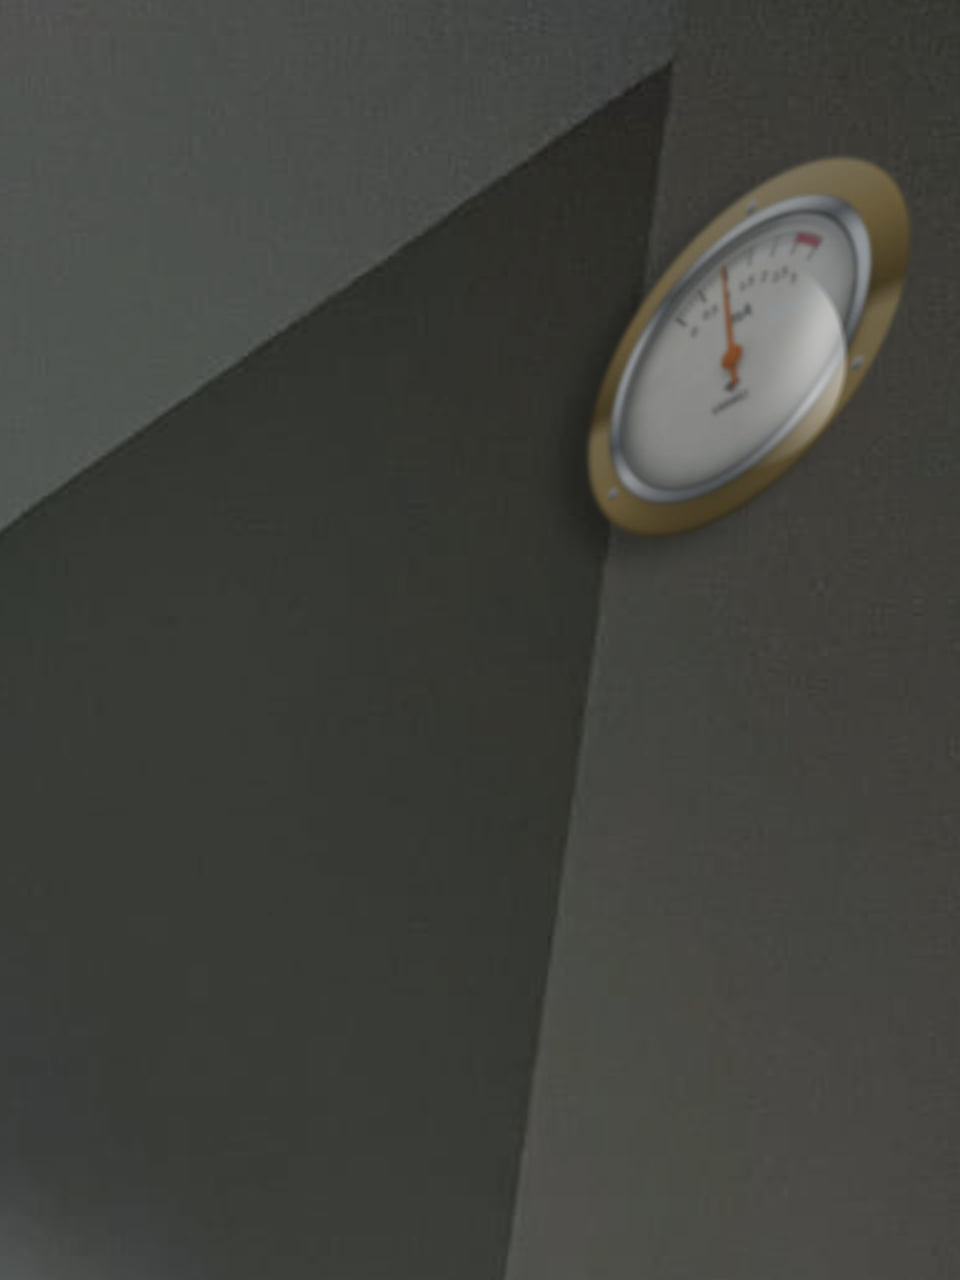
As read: 1 mA
